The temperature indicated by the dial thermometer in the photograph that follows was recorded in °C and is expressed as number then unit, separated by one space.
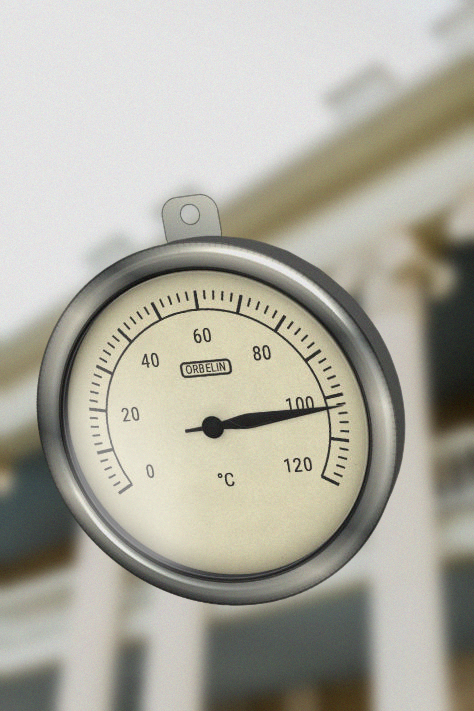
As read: 102 °C
